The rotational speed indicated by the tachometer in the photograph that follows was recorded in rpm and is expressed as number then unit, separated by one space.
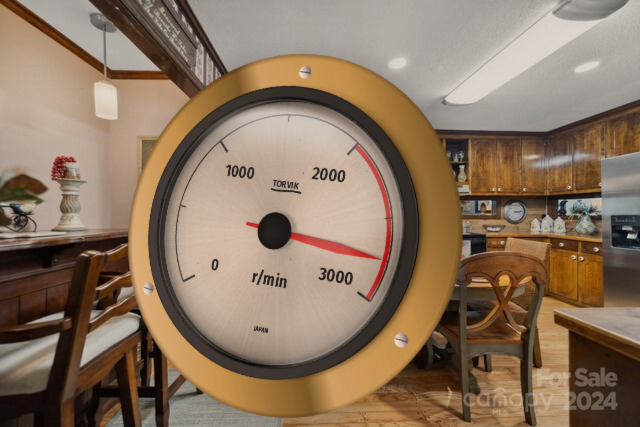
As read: 2750 rpm
